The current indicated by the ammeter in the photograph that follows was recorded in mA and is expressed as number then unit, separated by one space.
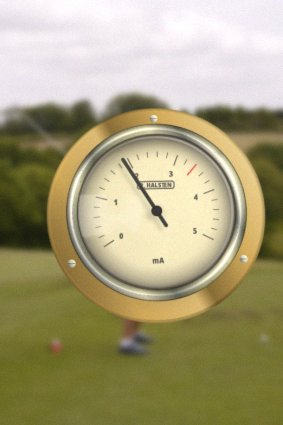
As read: 1.9 mA
